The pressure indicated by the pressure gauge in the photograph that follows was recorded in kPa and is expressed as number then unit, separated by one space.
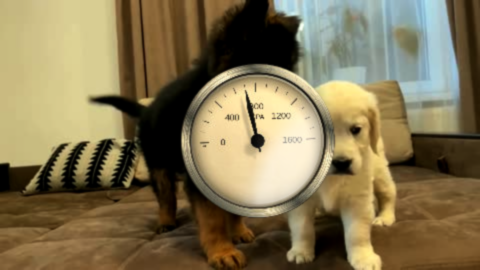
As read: 700 kPa
